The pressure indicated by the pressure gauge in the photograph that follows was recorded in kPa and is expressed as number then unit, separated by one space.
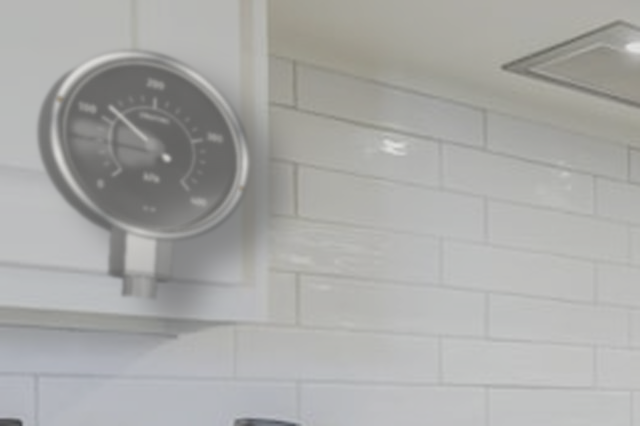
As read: 120 kPa
